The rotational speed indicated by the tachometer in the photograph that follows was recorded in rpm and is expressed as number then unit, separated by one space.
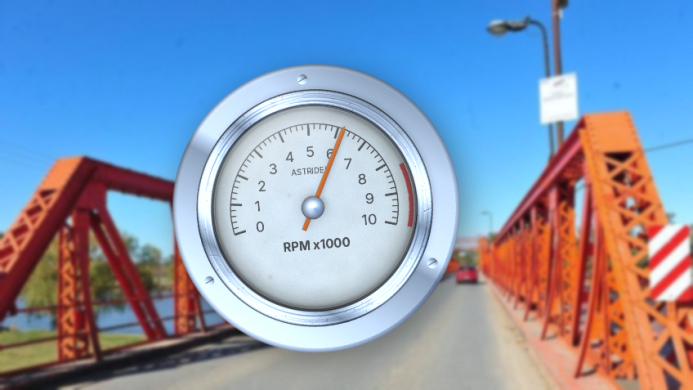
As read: 6200 rpm
